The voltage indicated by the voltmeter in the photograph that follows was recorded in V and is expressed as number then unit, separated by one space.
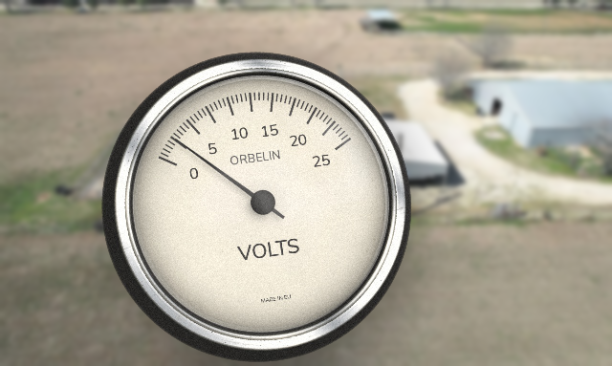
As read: 2.5 V
